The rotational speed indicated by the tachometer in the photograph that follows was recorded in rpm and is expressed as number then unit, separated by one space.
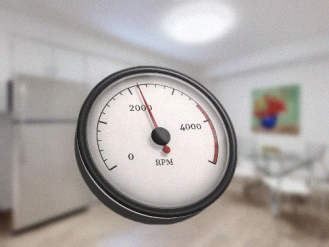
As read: 2200 rpm
